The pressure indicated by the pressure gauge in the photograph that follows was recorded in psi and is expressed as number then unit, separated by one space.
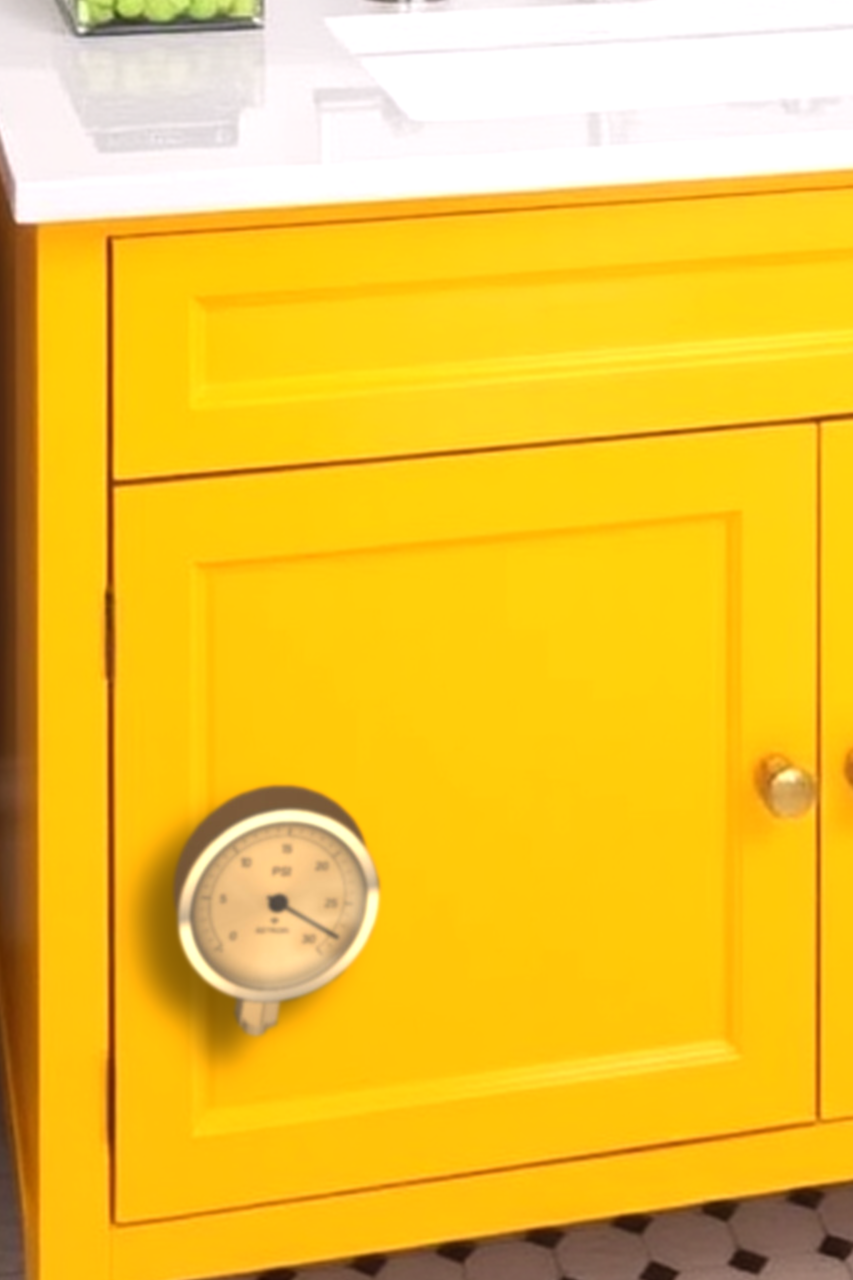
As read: 28 psi
